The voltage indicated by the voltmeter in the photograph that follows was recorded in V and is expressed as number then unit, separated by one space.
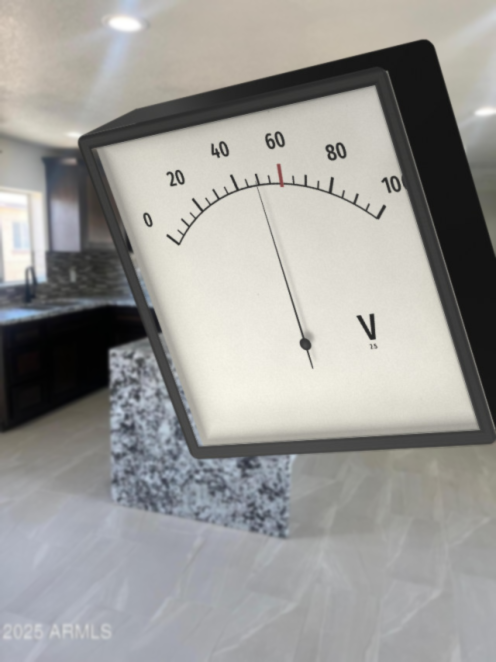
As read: 50 V
